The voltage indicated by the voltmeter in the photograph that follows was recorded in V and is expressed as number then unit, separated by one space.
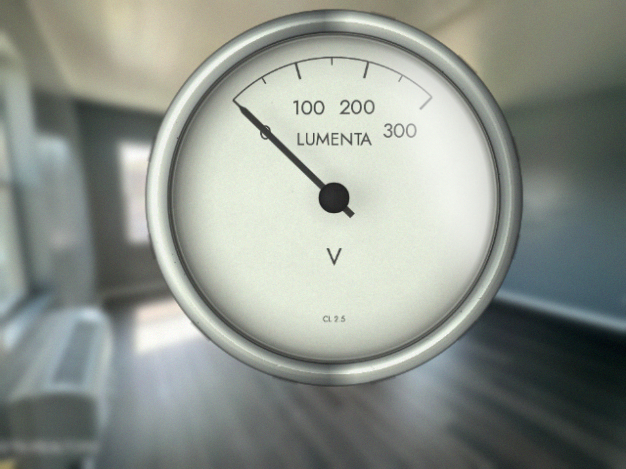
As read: 0 V
